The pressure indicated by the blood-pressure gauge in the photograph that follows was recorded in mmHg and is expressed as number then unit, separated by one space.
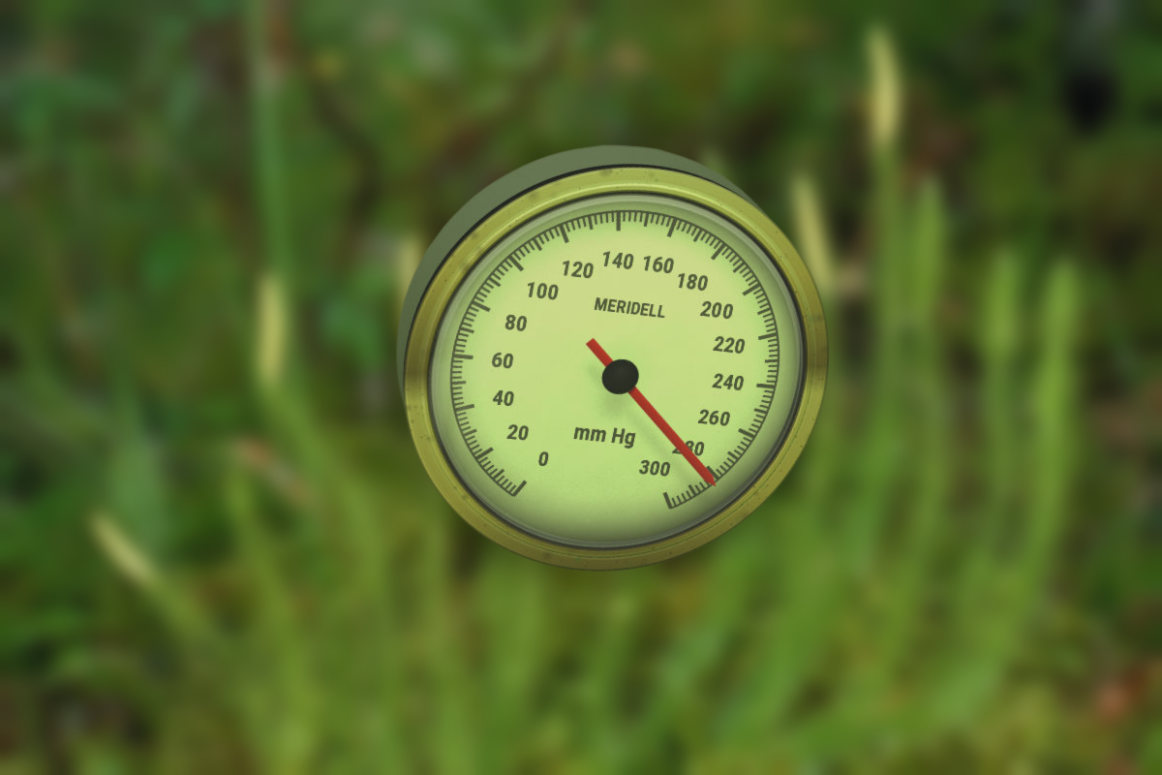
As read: 282 mmHg
